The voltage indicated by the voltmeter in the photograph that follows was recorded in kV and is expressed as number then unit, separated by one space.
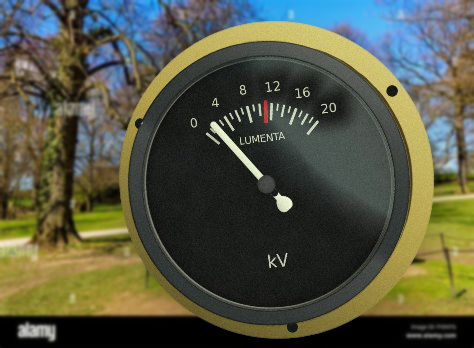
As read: 2 kV
